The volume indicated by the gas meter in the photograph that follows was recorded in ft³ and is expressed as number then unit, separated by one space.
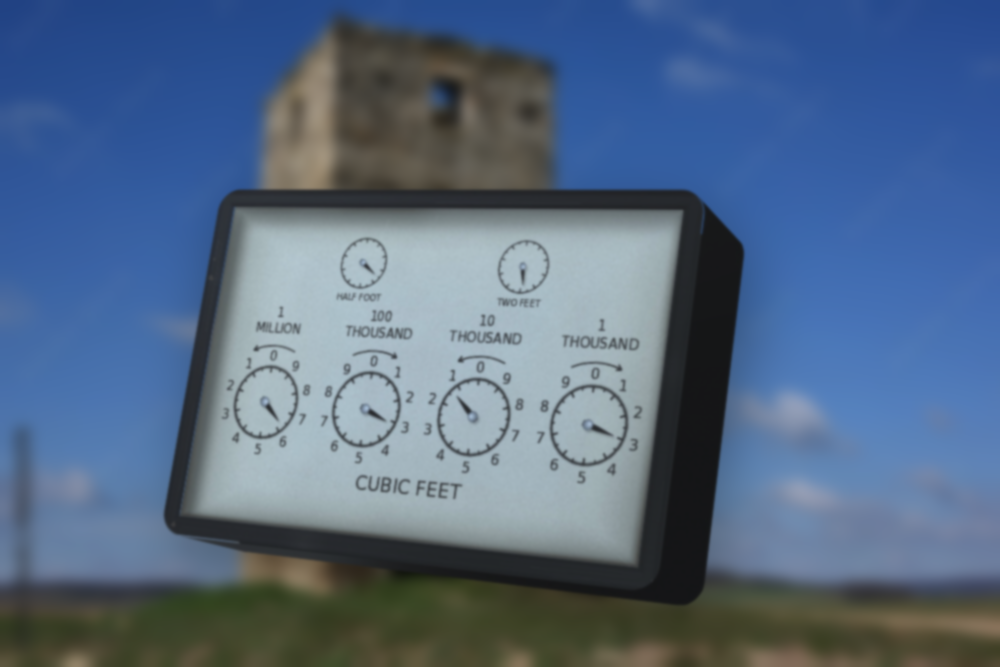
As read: 631300 ft³
